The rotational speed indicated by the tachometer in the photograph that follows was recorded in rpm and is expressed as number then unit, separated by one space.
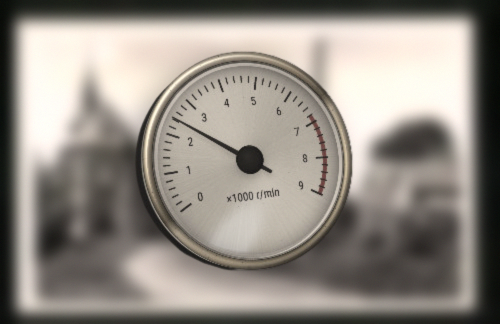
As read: 2400 rpm
